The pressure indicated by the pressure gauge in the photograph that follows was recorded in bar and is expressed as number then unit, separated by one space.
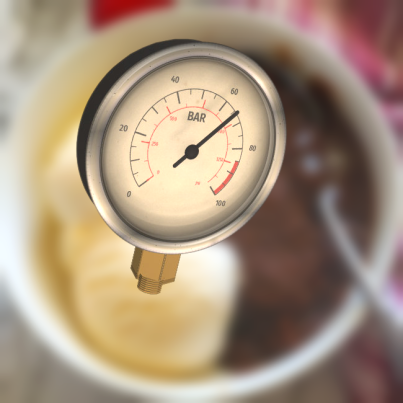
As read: 65 bar
